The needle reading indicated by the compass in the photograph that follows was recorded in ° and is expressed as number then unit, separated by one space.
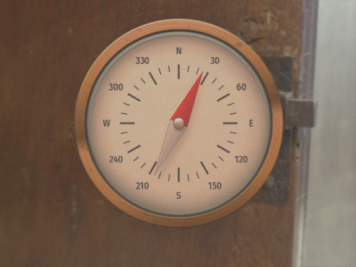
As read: 25 °
